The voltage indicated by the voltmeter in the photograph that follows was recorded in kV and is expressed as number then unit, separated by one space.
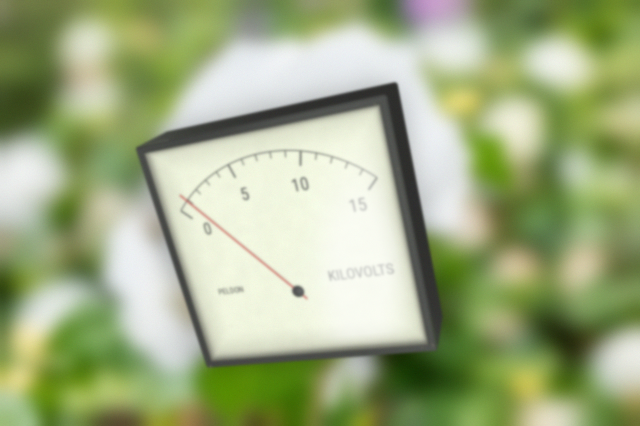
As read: 1 kV
